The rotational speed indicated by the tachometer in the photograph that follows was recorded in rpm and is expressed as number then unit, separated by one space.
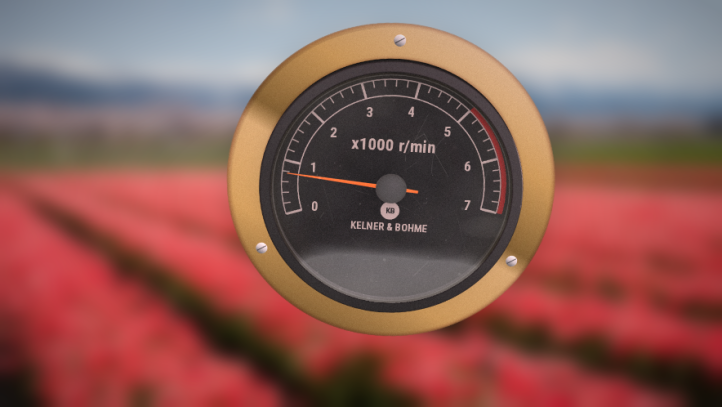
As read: 800 rpm
